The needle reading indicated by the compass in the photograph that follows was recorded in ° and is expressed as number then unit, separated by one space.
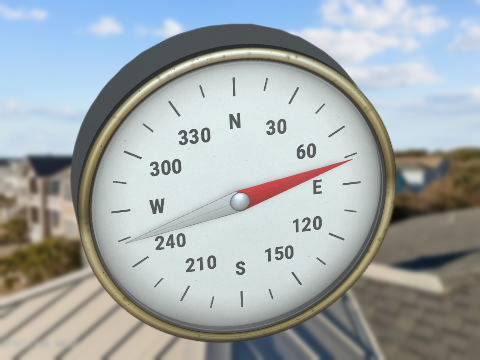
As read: 75 °
